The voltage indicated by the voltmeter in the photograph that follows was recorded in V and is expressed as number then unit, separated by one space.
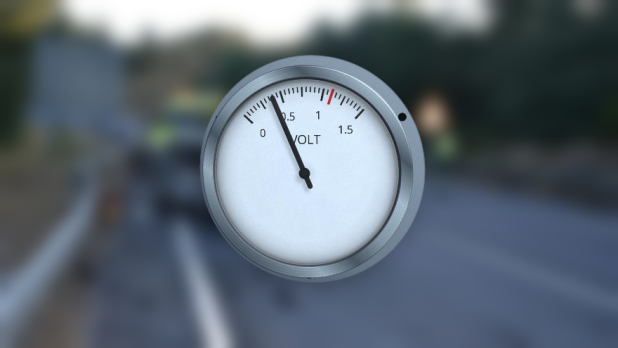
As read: 0.4 V
